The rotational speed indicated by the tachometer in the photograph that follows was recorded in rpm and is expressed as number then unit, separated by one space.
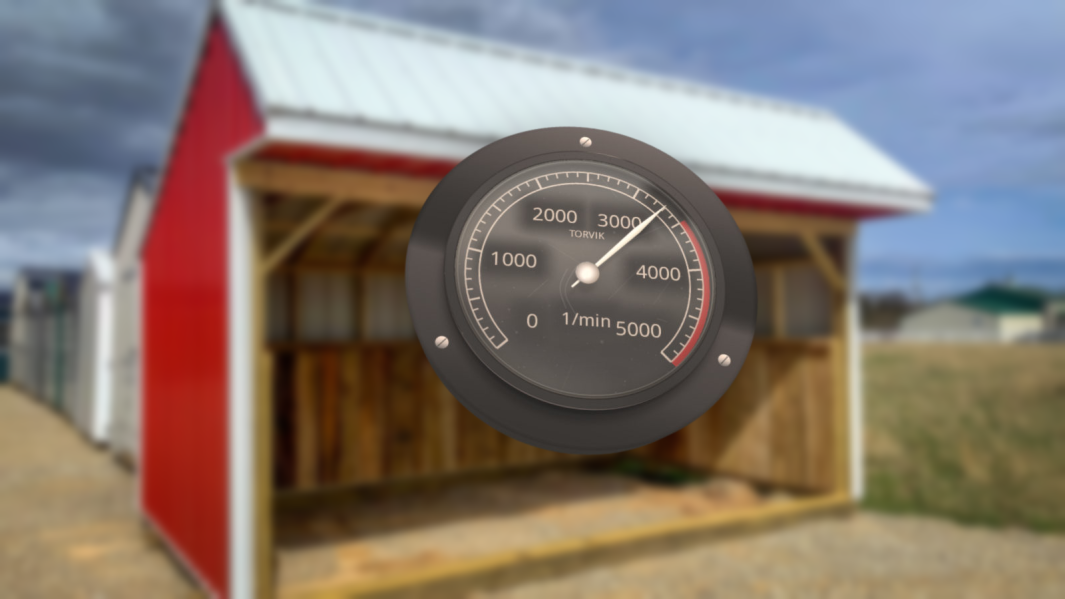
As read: 3300 rpm
